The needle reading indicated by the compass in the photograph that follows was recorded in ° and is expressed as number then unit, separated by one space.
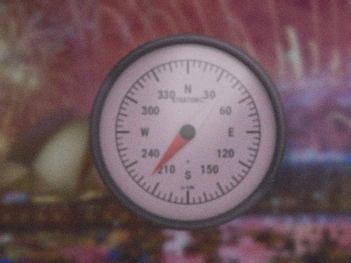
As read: 220 °
